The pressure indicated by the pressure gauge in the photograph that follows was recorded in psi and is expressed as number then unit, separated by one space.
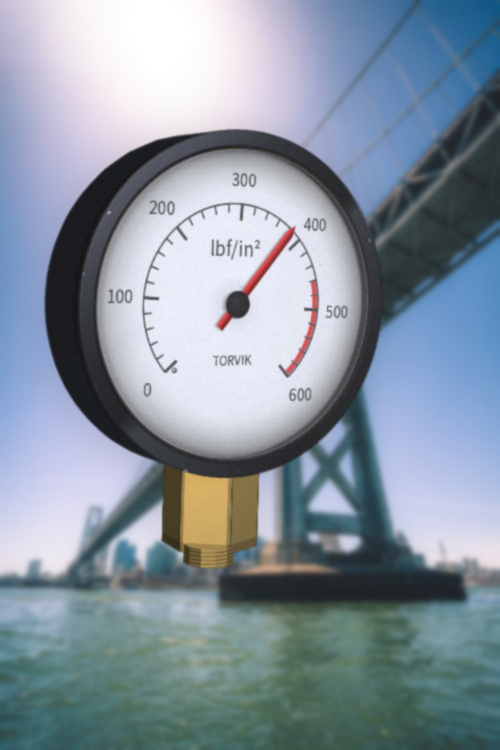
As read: 380 psi
